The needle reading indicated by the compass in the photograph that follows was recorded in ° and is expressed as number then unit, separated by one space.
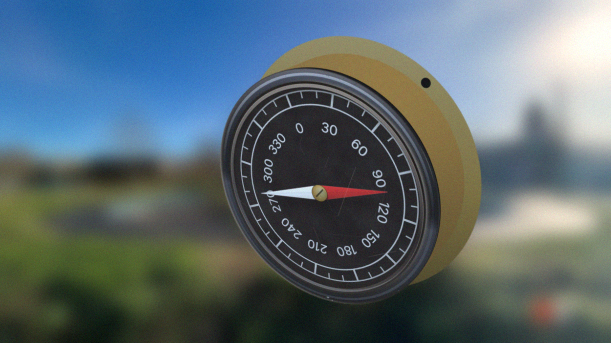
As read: 100 °
